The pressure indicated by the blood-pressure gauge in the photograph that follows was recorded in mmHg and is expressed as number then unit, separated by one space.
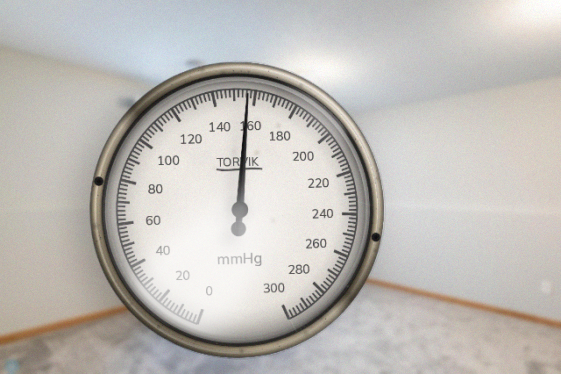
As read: 156 mmHg
